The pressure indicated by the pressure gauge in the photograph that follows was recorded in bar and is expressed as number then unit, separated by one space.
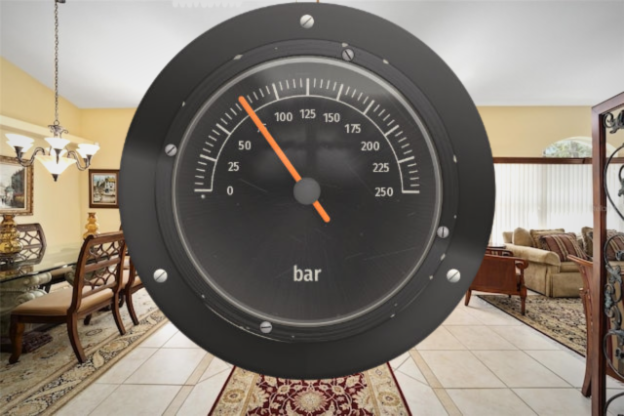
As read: 75 bar
